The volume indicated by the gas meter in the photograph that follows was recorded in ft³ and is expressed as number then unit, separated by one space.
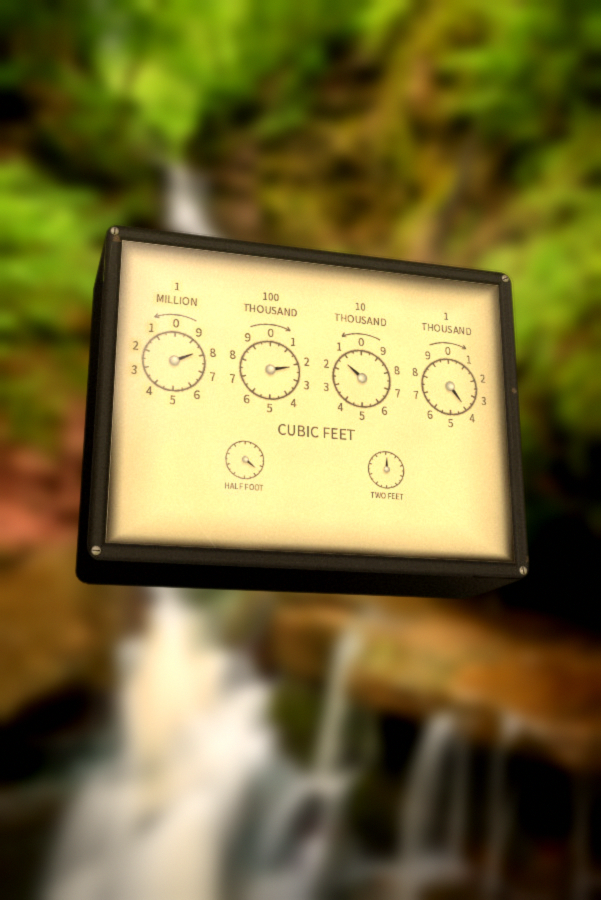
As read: 821400 ft³
